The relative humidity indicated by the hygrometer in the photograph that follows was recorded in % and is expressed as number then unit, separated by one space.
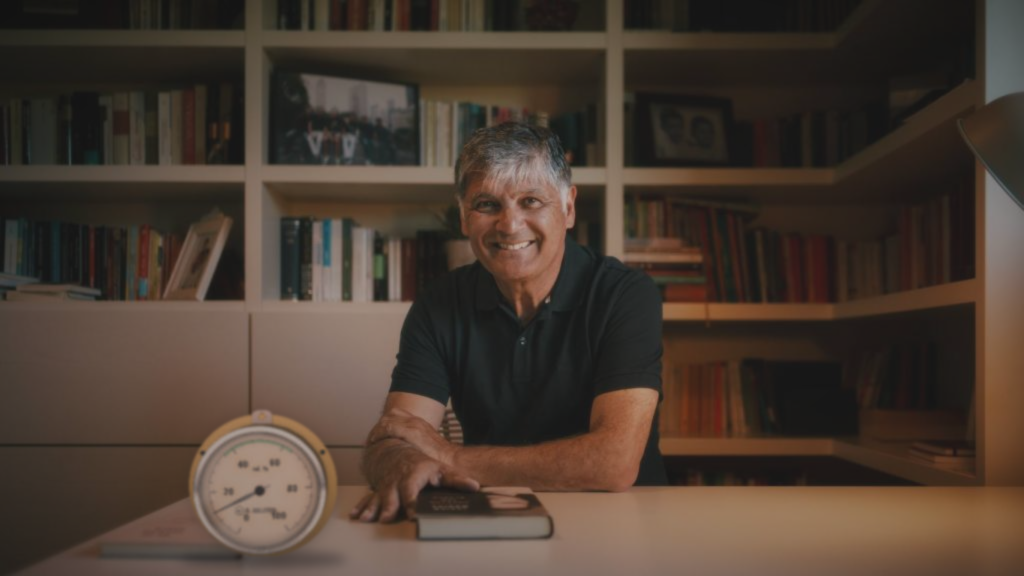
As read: 12 %
